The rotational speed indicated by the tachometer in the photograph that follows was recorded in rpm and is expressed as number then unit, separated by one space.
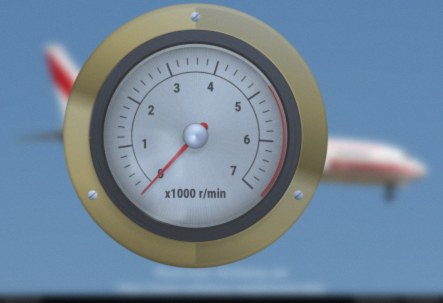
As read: 0 rpm
